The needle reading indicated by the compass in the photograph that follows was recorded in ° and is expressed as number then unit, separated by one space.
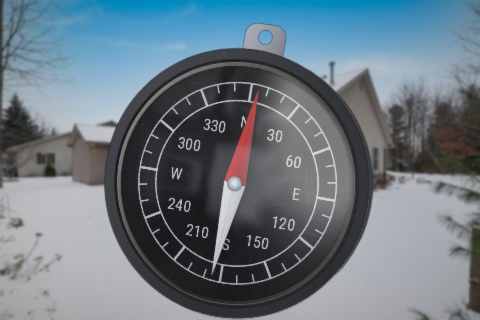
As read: 5 °
